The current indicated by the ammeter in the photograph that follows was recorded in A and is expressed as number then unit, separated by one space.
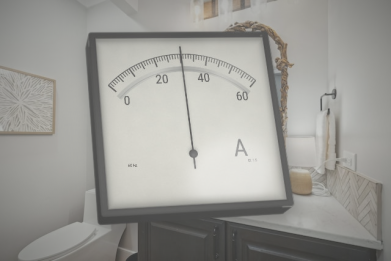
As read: 30 A
